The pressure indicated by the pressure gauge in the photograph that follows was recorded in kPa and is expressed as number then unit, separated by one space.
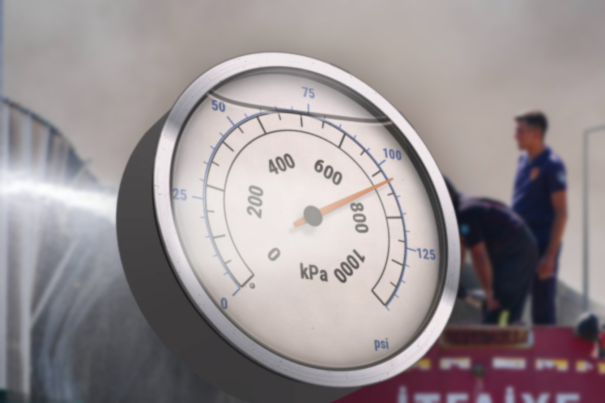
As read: 725 kPa
